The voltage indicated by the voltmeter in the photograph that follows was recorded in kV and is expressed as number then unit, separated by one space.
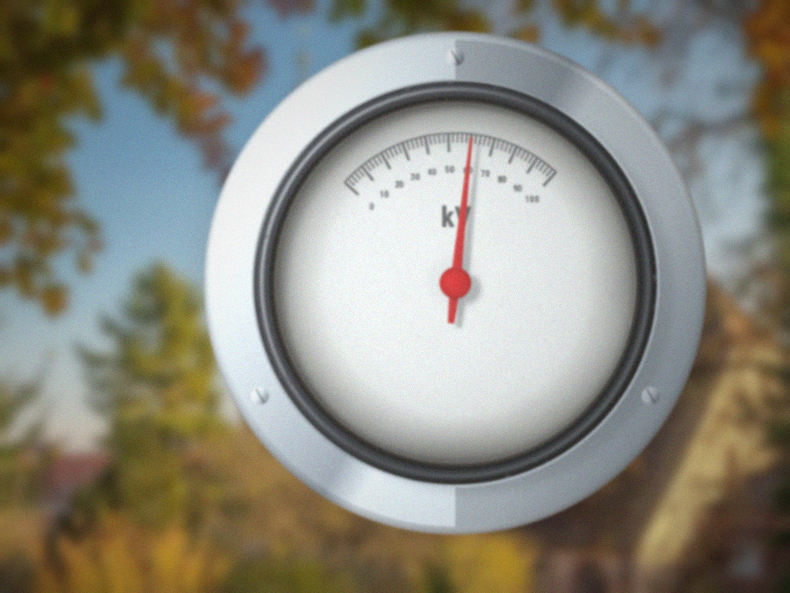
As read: 60 kV
